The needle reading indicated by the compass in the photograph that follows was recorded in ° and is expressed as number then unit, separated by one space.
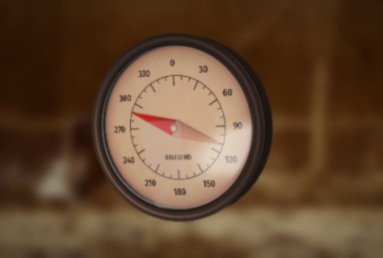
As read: 290 °
